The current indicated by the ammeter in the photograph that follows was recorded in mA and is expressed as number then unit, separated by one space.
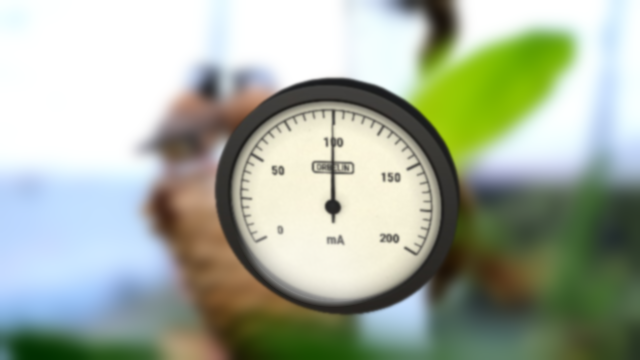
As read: 100 mA
